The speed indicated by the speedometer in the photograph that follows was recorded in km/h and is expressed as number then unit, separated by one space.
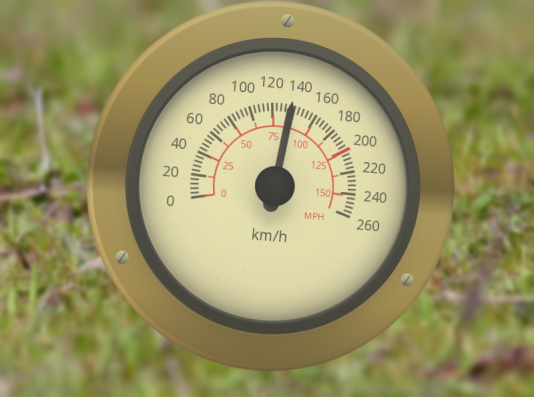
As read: 136 km/h
